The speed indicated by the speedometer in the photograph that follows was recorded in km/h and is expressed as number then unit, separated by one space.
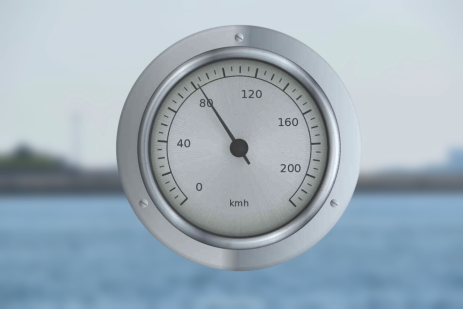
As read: 82.5 km/h
